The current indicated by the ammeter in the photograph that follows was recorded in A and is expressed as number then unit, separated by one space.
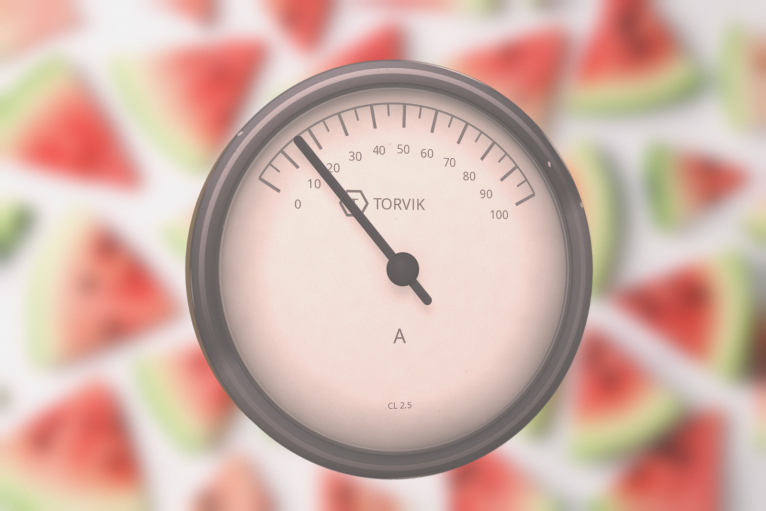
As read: 15 A
